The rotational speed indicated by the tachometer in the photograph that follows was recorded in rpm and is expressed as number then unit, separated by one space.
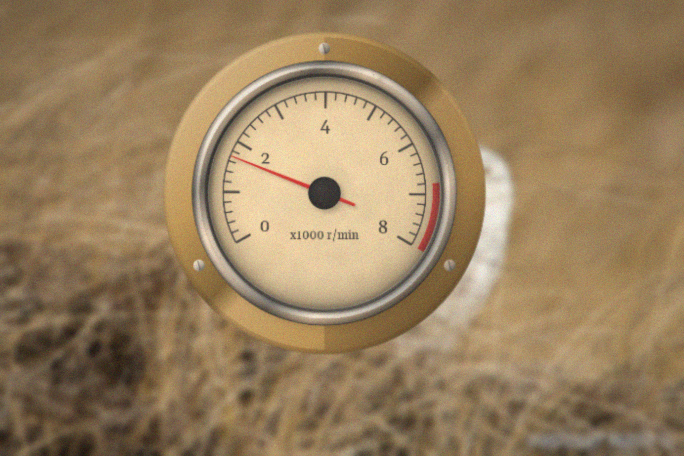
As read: 1700 rpm
